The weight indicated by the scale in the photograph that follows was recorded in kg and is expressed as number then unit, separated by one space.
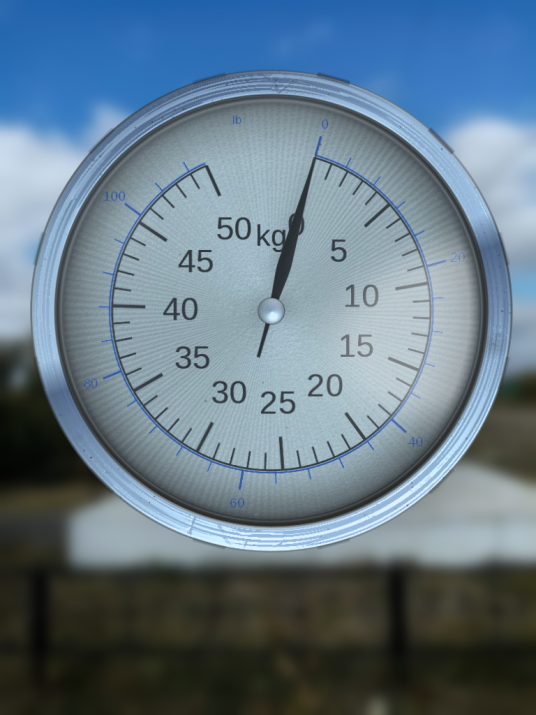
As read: 0 kg
